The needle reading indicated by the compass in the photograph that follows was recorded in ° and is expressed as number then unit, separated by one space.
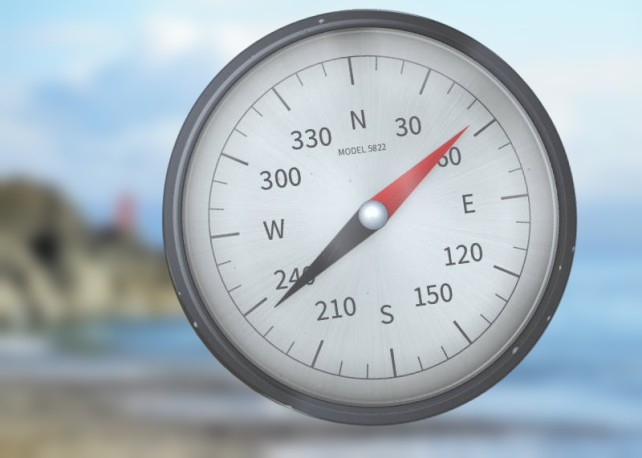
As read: 55 °
